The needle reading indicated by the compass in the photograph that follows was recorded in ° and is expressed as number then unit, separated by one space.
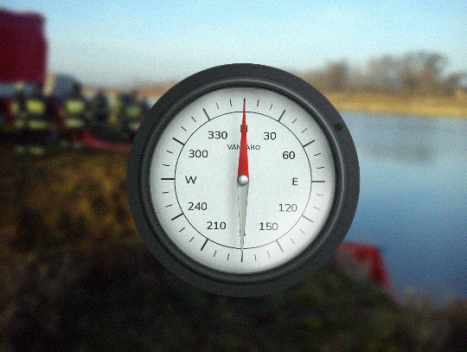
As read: 0 °
